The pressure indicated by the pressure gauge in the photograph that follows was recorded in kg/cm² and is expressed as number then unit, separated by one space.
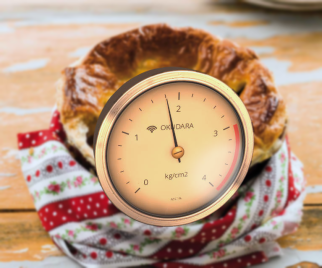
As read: 1.8 kg/cm²
